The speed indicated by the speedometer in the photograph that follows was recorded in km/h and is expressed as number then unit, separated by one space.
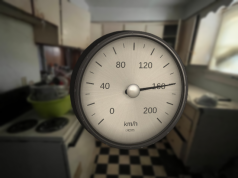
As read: 160 km/h
